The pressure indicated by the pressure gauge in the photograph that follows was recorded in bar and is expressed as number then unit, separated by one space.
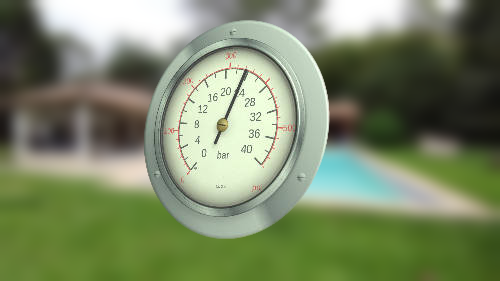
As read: 24 bar
